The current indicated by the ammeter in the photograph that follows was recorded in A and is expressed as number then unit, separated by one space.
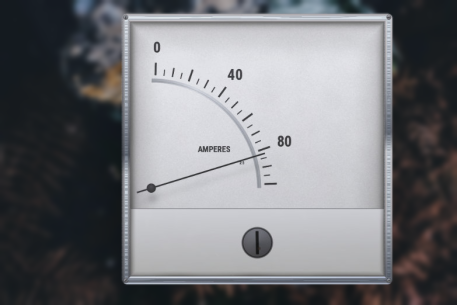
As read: 82.5 A
